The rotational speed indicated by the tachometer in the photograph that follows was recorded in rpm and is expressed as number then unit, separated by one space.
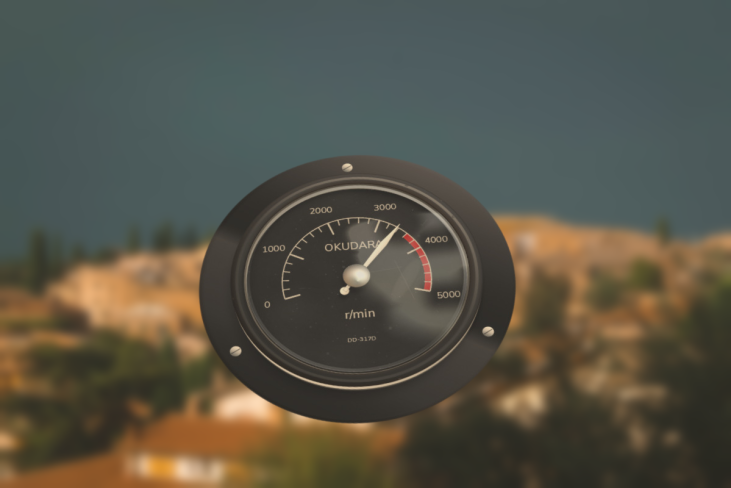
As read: 3400 rpm
